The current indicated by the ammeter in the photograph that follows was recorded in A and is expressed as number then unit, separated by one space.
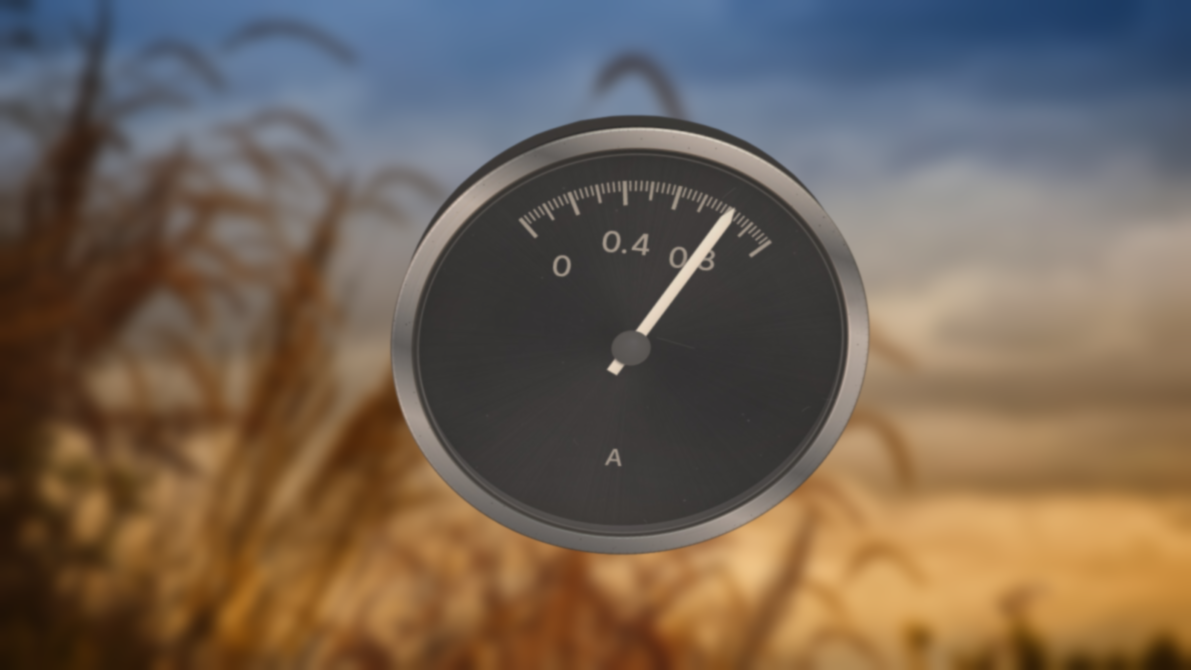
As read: 0.8 A
